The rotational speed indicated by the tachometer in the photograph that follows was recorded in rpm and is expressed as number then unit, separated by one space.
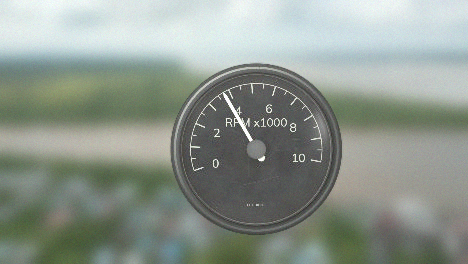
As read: 3750 rpm
